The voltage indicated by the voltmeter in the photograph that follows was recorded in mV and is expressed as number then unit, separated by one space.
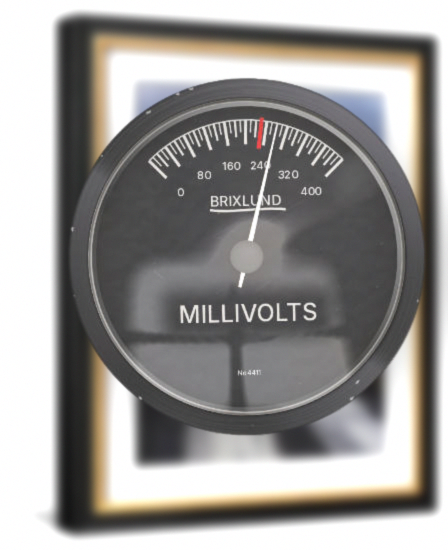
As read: 260 mV
